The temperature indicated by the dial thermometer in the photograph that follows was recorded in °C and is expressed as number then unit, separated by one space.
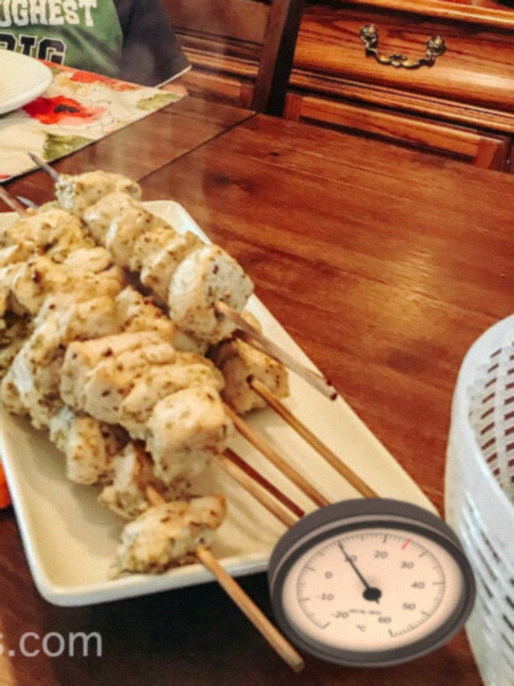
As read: 10 °C
